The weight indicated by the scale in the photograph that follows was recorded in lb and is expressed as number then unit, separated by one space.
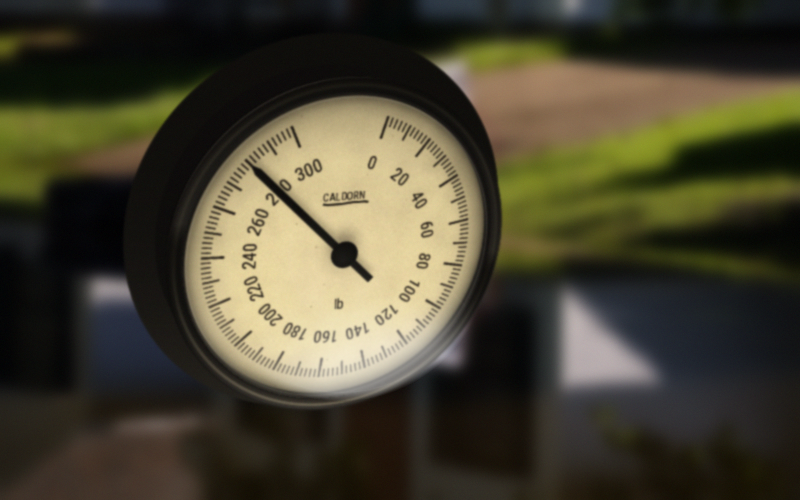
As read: 280 lb
